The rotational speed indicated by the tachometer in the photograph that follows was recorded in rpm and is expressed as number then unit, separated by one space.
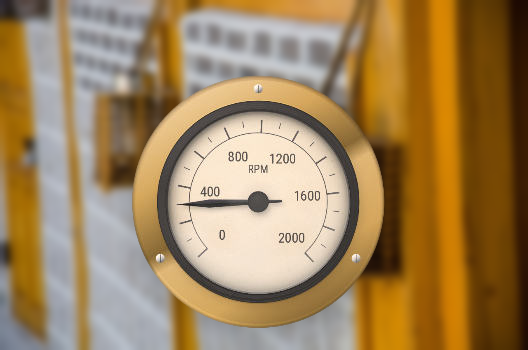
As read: 300 rpm
